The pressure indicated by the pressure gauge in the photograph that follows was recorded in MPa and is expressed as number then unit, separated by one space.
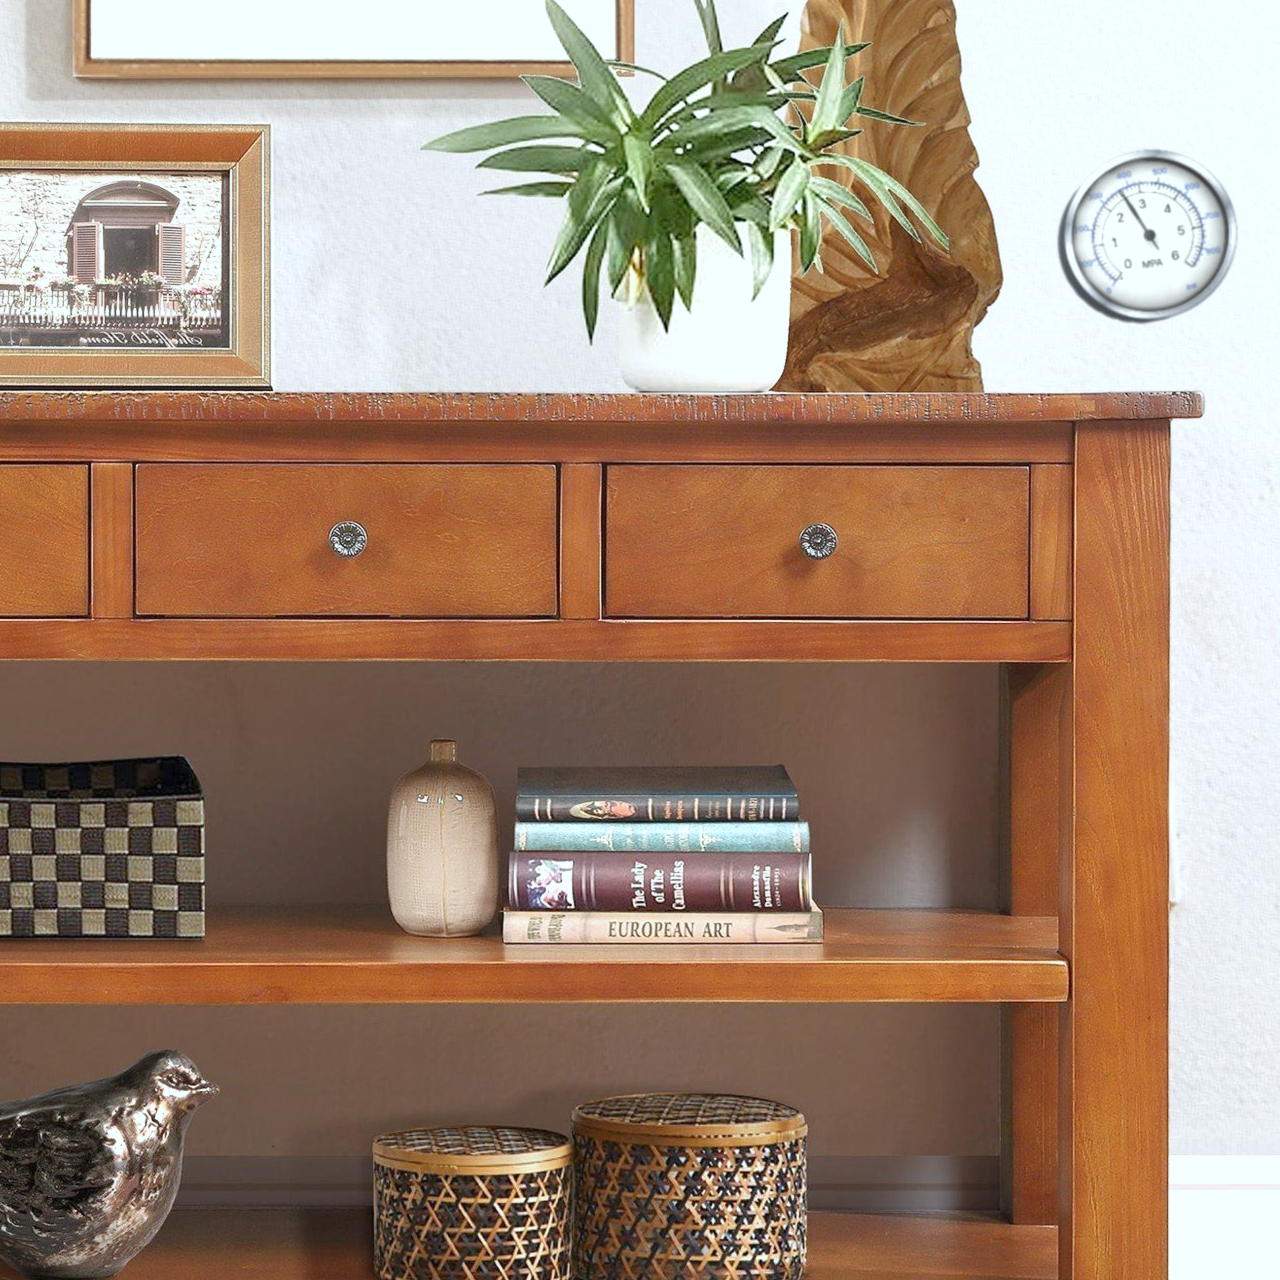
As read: 2.5 MPa
